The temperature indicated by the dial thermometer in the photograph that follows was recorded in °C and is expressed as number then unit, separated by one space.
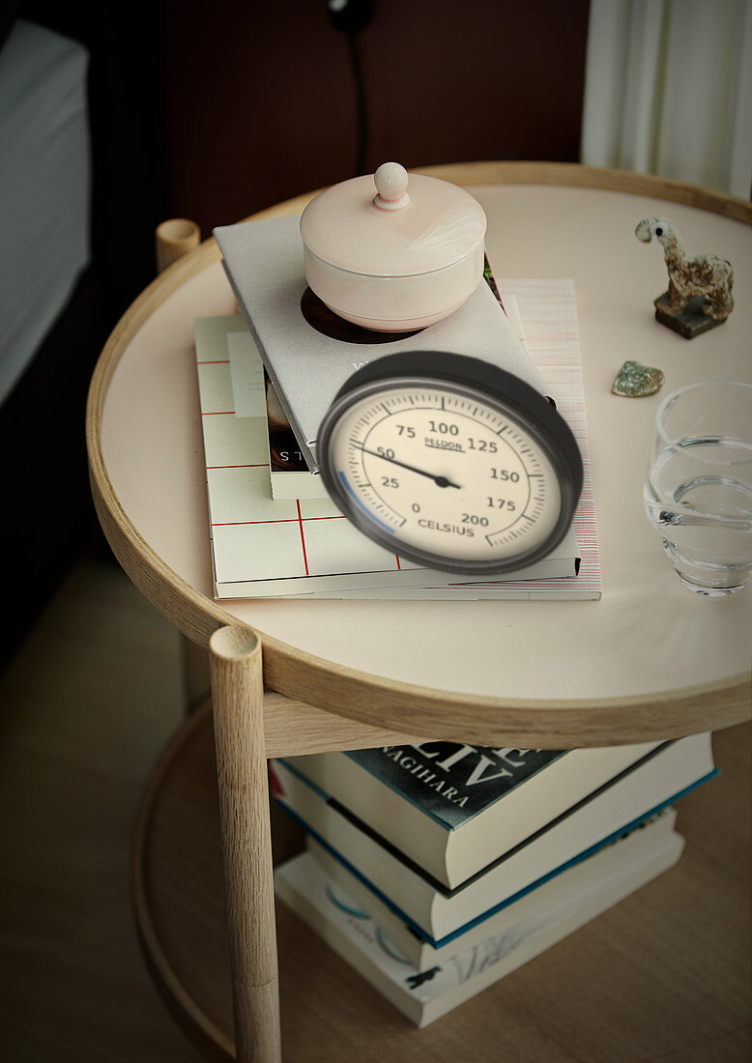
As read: 50 °C
